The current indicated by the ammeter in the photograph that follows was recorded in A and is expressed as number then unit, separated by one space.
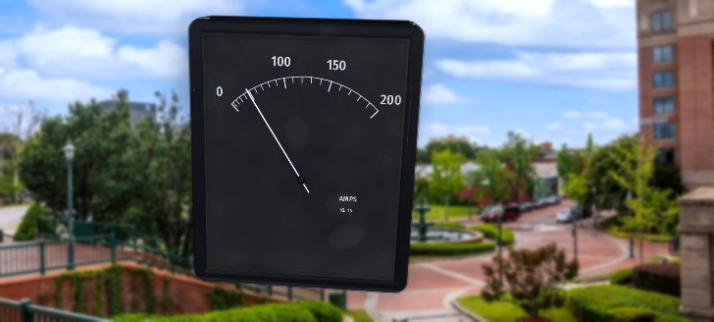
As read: 50 A
